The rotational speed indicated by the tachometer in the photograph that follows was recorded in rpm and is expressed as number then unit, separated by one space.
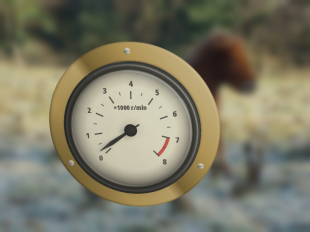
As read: 250 rpm
